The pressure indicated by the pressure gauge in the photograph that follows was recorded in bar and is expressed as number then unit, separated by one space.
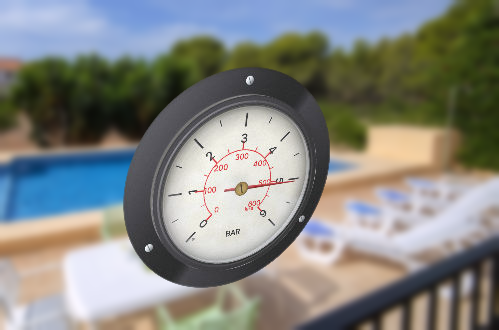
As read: 5 bar
